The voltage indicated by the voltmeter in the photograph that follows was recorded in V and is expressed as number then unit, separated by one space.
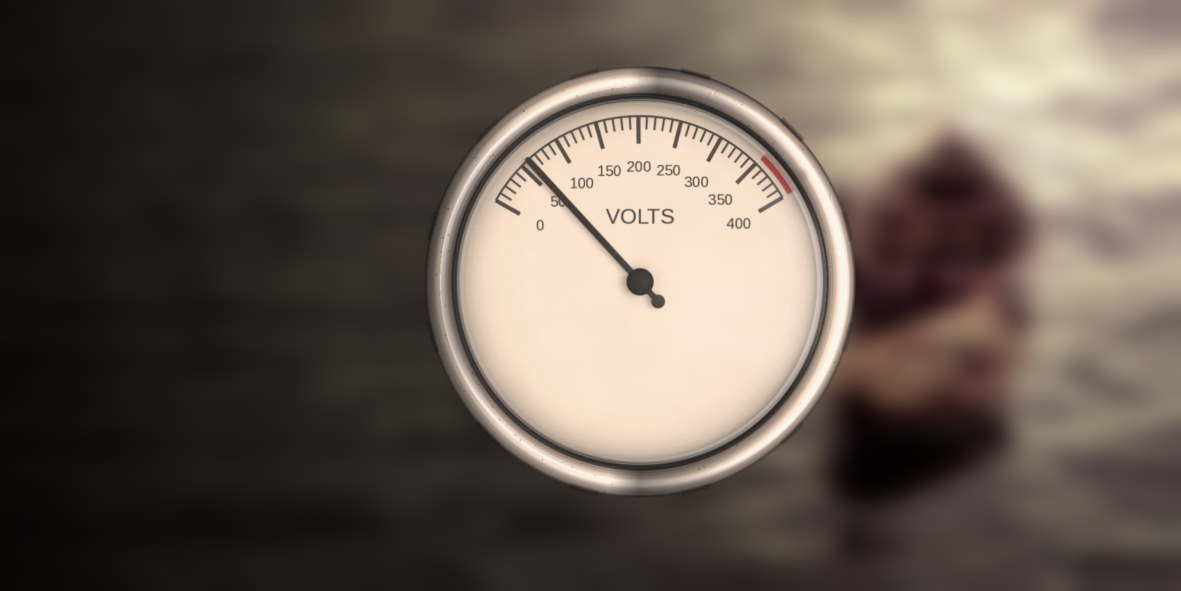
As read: 60 V
